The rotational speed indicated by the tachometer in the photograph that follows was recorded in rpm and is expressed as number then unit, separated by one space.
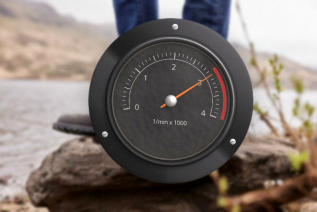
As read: 3000 rpm
